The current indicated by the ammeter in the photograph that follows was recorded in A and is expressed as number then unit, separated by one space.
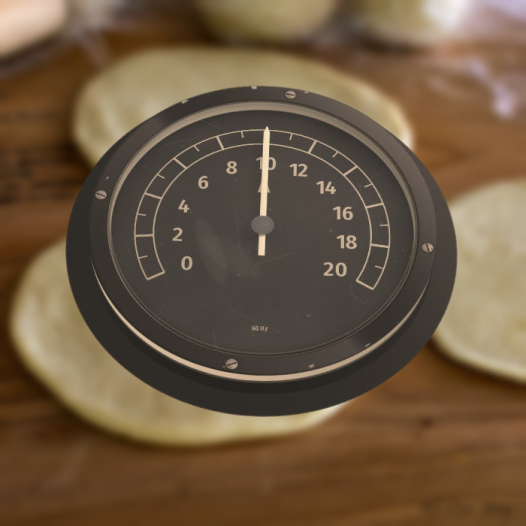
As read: 10 A
